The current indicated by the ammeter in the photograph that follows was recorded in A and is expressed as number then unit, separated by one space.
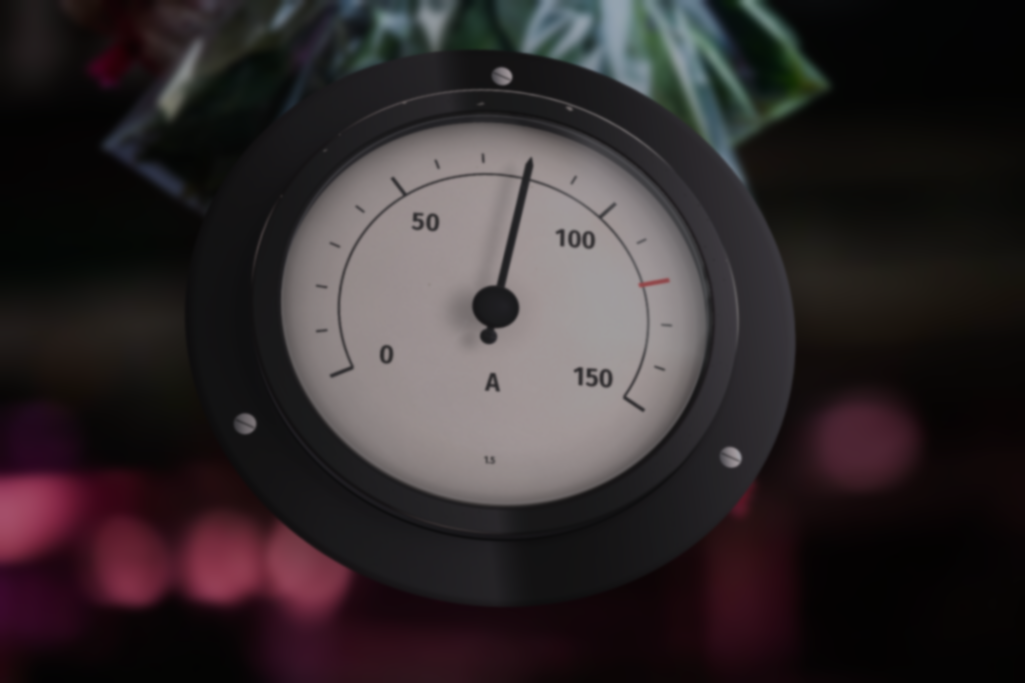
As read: 80 A
